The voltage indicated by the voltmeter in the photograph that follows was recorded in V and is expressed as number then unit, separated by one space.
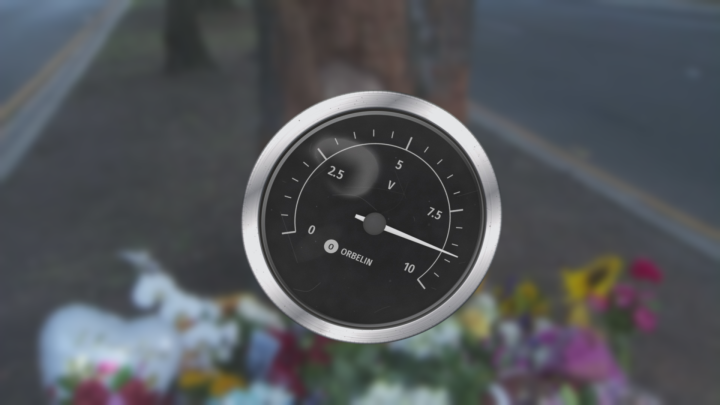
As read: 8.75 V
